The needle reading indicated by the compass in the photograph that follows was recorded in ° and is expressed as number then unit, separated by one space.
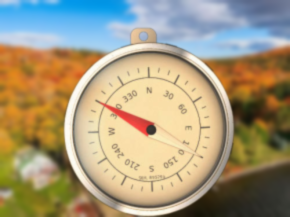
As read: 300 °
